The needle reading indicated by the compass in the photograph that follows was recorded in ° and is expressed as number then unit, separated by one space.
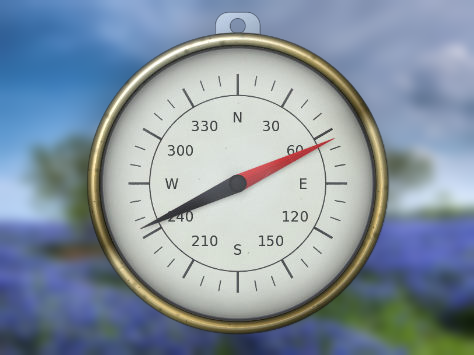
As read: 65 °
